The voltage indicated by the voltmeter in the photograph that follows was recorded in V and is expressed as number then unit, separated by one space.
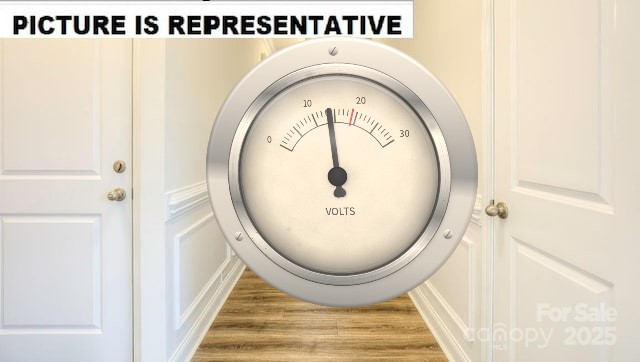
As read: 14 V
